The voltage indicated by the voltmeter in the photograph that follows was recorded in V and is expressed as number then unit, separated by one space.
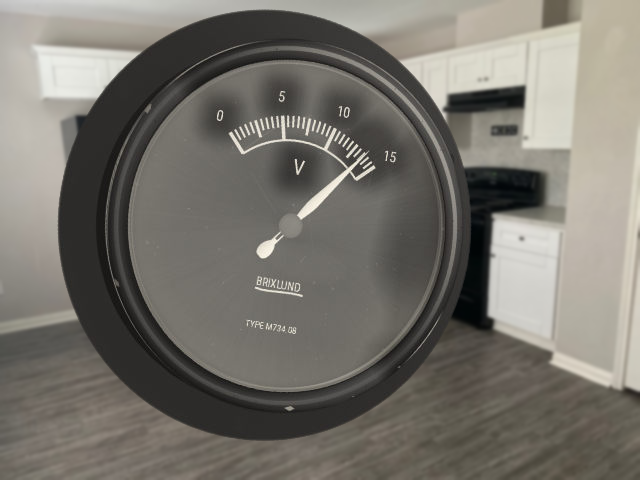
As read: 13.5 V
